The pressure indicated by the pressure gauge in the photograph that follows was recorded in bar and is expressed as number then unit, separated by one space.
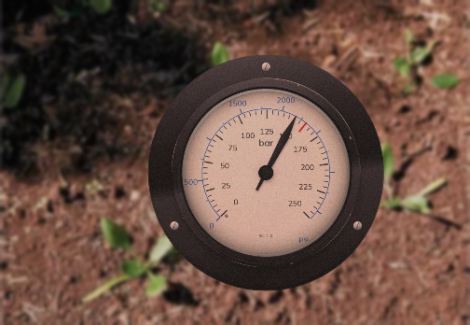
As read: 150 bar
